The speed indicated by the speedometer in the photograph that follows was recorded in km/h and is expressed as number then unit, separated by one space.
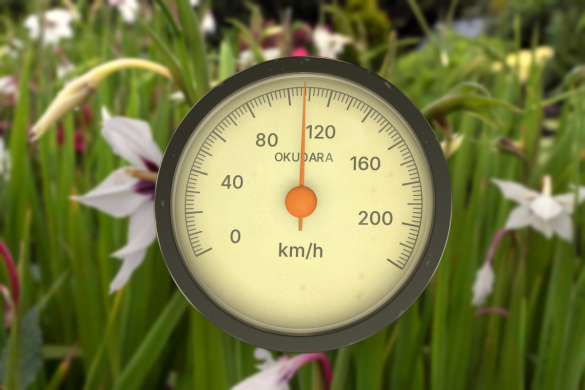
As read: 108 km/h
